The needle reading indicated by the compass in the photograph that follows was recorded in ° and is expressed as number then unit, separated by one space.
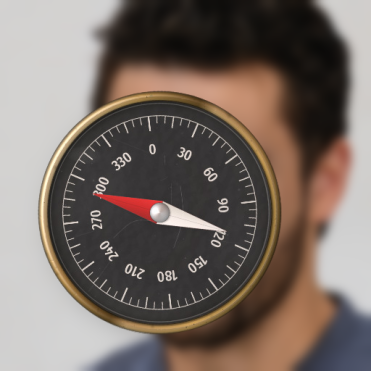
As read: 292.5 °
